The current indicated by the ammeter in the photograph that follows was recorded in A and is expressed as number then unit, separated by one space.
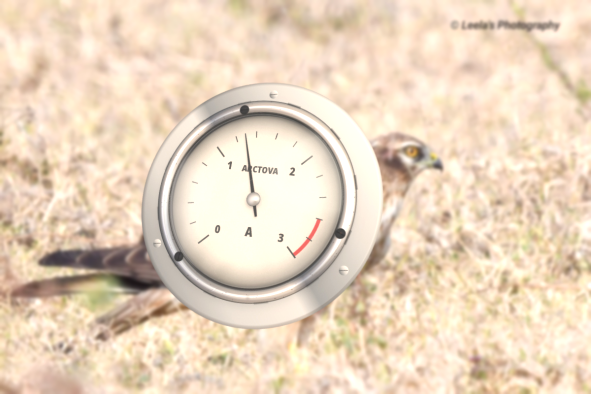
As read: 1.3 A
